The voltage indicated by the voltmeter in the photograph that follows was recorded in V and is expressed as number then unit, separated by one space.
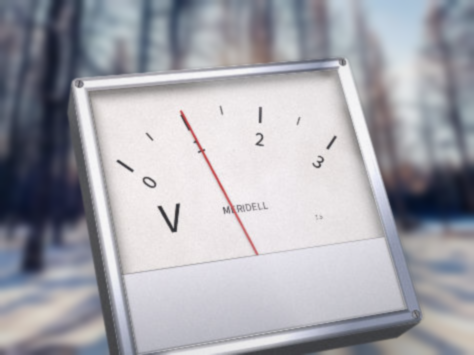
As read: 1 V
